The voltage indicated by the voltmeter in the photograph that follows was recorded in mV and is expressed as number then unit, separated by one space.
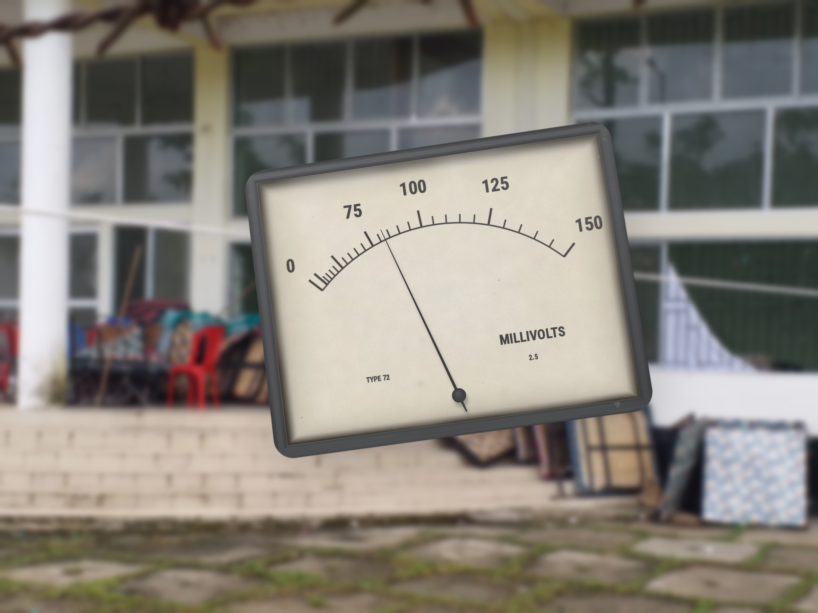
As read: 82.5 mV
